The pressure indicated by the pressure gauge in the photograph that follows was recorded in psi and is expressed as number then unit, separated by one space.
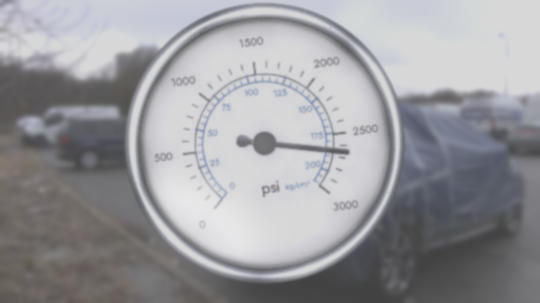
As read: 2650 psi
